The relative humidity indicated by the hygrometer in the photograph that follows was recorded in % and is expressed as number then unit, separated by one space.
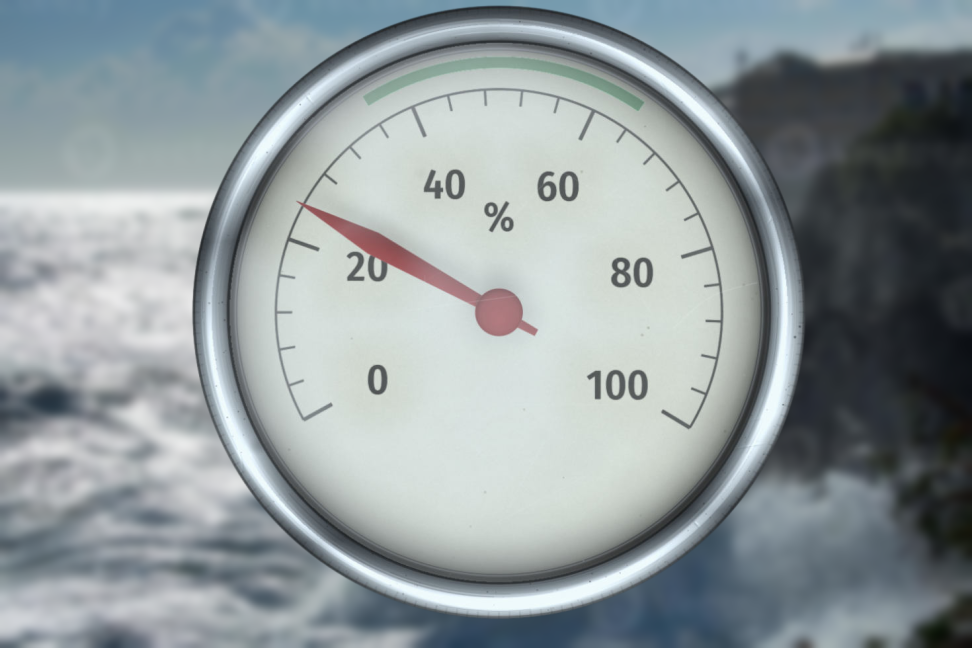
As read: 24 %
